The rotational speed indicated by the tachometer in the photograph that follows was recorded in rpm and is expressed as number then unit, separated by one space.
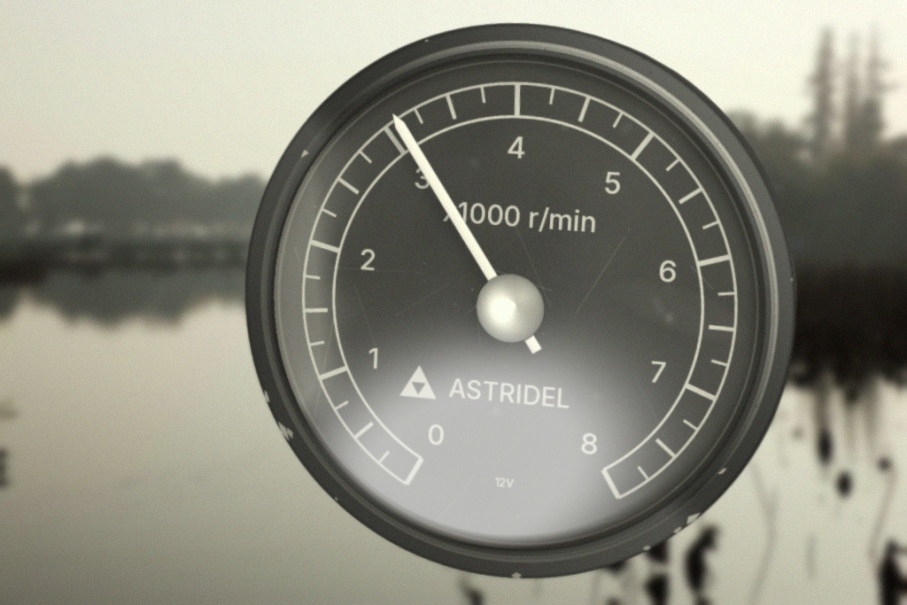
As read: 3125 rpm
